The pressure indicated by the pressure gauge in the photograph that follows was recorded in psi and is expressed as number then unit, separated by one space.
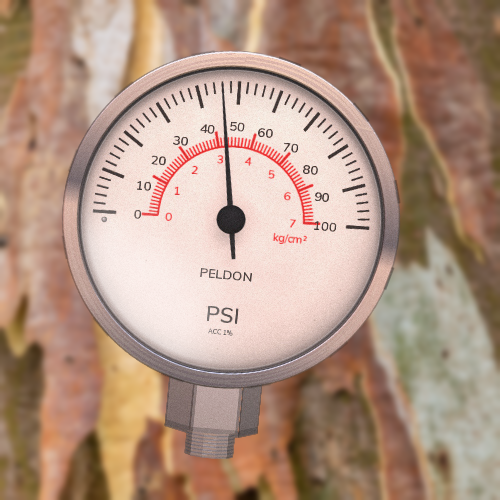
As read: 46 psi
